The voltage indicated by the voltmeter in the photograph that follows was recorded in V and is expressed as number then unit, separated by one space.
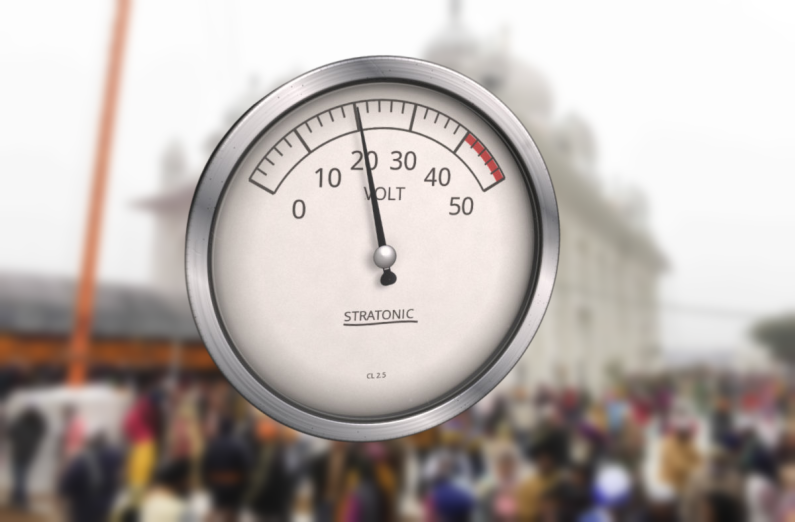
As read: 20 V
